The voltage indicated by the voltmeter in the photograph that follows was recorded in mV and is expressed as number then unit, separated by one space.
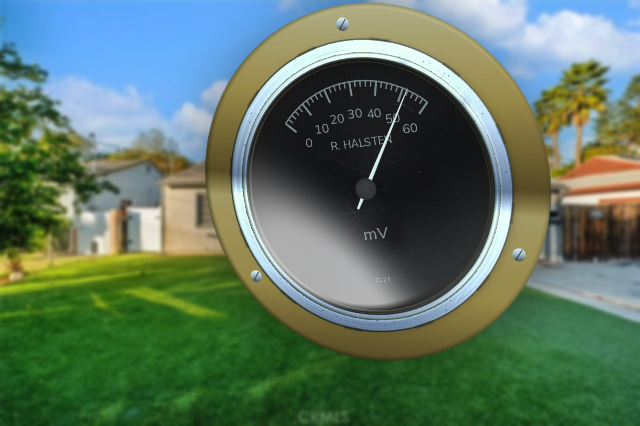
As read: 52 mV
